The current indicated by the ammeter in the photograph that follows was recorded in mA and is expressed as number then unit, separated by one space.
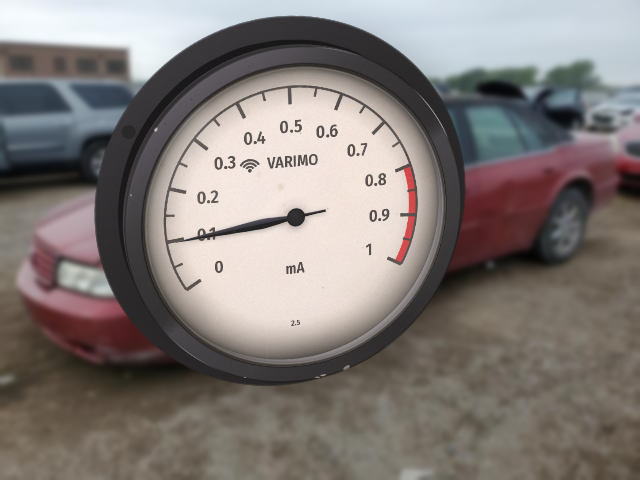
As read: 0.1 mA
